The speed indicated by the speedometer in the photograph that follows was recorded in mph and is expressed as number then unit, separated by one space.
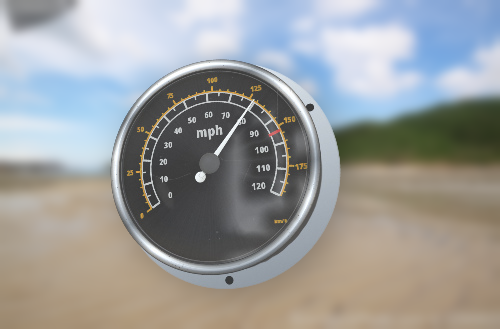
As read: 80 mph
